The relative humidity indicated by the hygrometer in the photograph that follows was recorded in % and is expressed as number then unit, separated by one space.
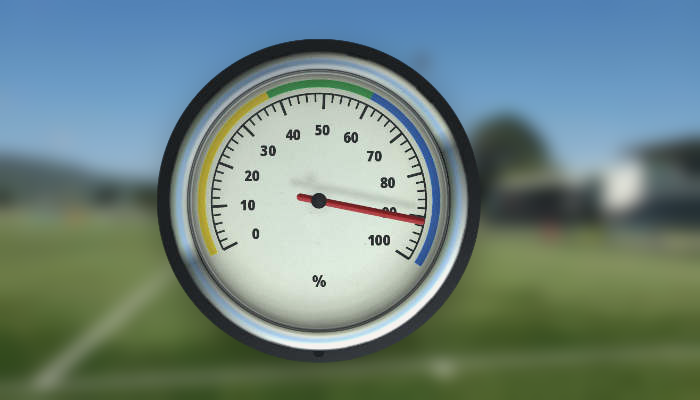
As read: 91 %
